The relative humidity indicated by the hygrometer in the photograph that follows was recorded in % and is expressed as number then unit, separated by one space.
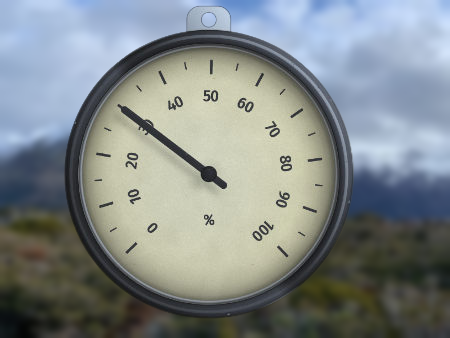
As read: 30 %
